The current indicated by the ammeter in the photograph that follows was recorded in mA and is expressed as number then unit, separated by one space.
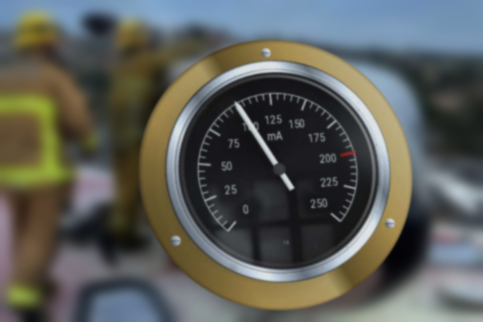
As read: 100 mA
